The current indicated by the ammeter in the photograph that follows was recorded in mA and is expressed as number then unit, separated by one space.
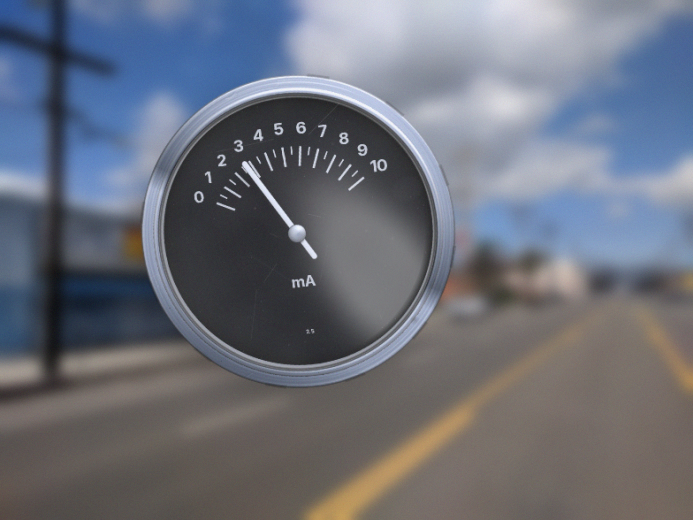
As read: 2.75 mA
